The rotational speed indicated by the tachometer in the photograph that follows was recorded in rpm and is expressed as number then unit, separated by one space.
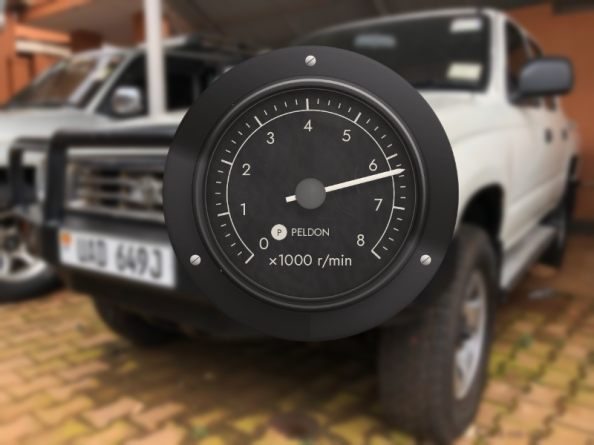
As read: 6300 rpm
